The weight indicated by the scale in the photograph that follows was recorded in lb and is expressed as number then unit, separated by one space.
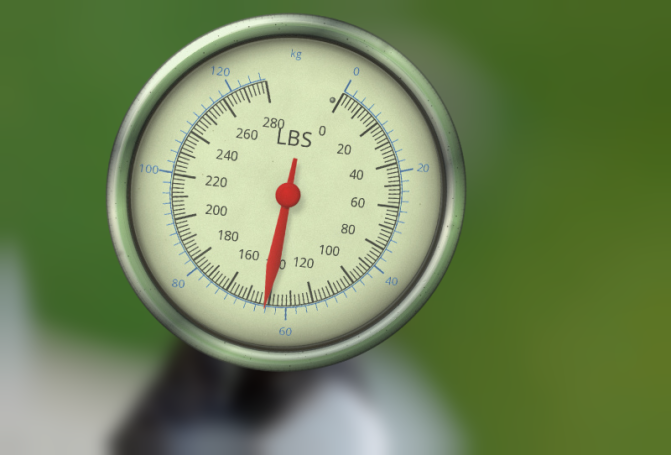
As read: 142 lb
